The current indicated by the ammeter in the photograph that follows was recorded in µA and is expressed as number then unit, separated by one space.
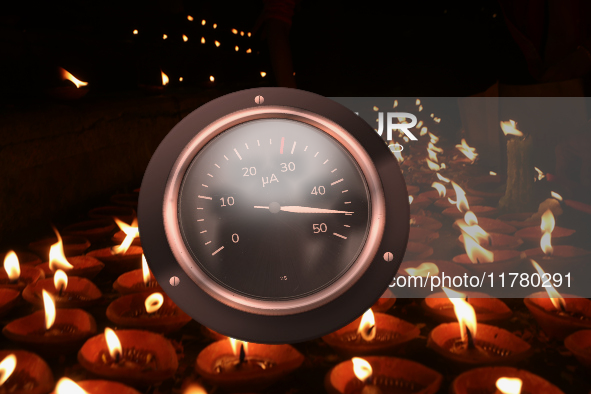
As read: 46 µA
